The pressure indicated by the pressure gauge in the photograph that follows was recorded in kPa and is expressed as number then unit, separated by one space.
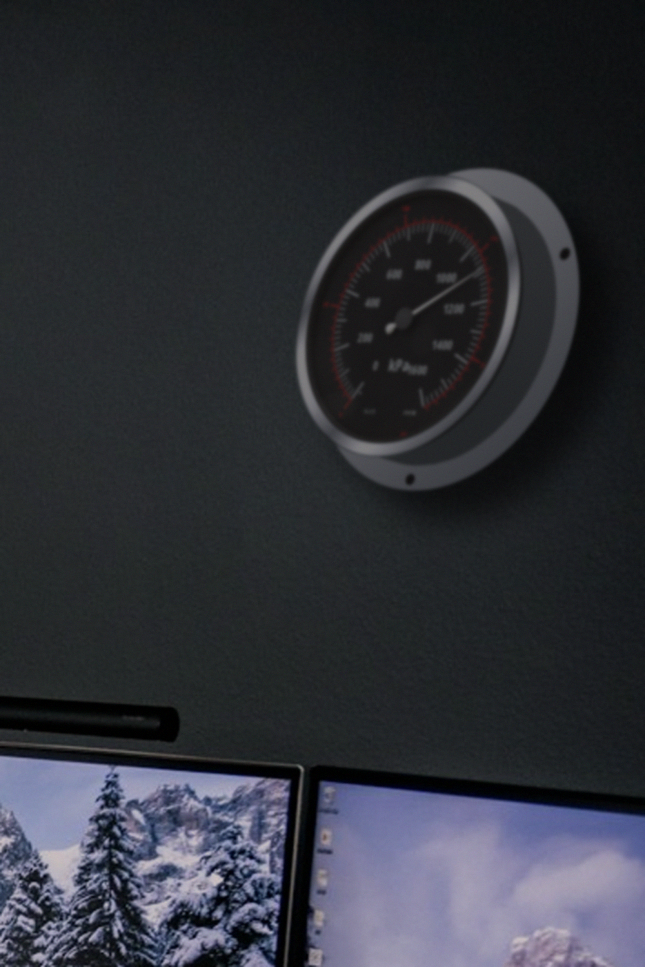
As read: 1100 kPa
